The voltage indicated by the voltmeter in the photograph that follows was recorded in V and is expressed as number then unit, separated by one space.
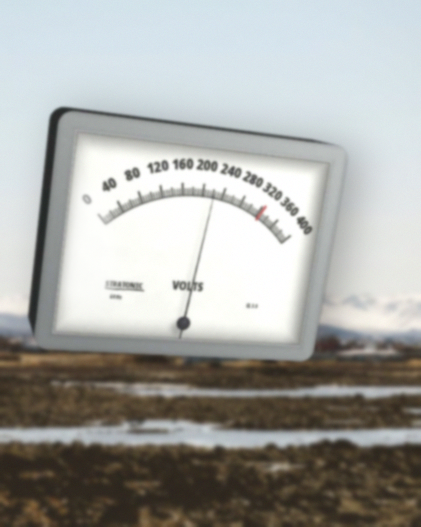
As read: 220 V
